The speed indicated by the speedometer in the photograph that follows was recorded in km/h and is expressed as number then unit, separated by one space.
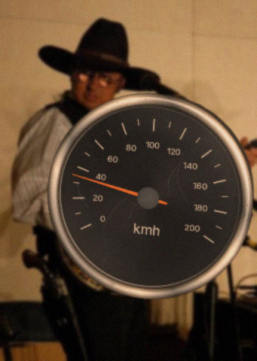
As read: 35 km/h
